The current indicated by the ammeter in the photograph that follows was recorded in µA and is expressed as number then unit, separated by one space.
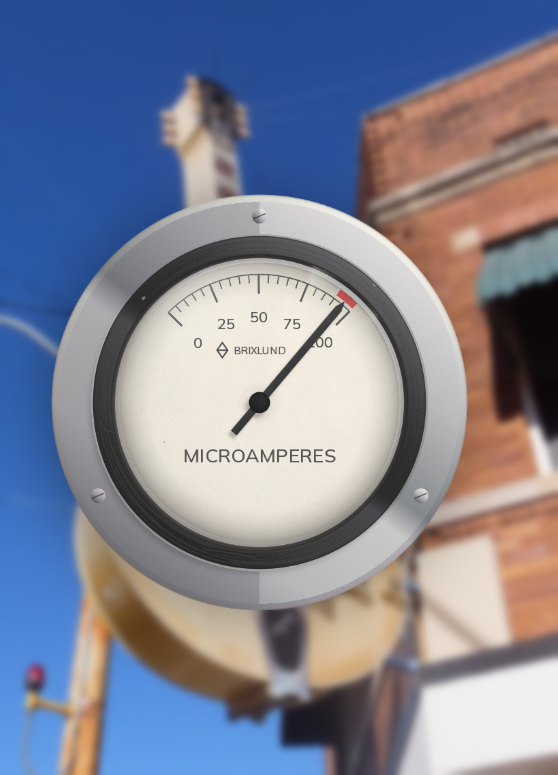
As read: 95 µA
